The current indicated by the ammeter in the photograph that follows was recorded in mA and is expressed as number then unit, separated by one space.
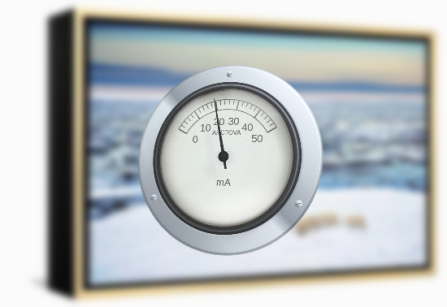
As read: 20 mA
